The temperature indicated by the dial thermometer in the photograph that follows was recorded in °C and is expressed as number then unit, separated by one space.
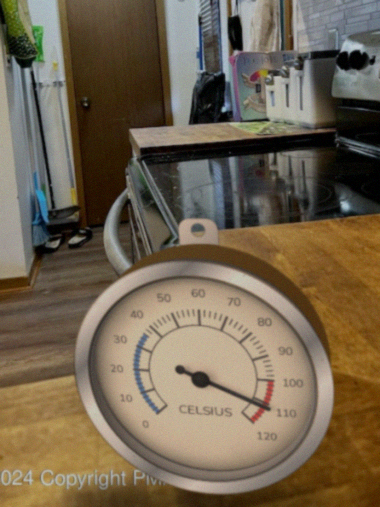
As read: 110 °C
